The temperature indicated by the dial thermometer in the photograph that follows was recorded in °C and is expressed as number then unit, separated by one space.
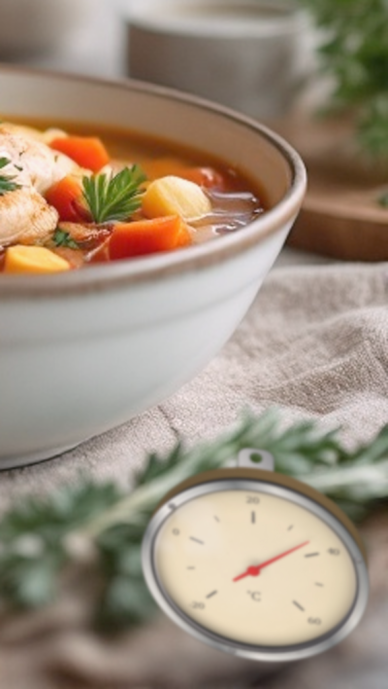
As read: 35 °C
